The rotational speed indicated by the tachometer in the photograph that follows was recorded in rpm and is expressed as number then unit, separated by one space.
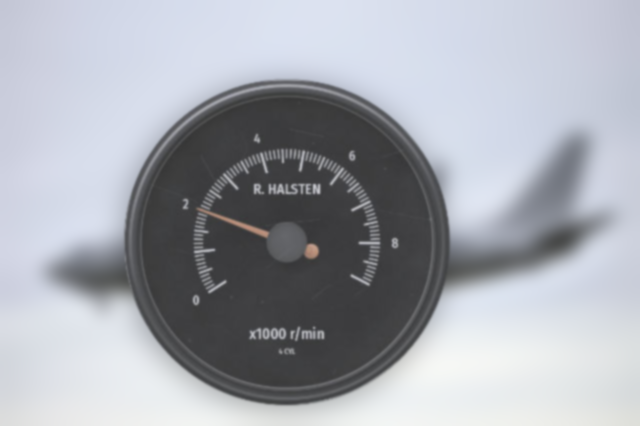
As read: 2000 rpm
